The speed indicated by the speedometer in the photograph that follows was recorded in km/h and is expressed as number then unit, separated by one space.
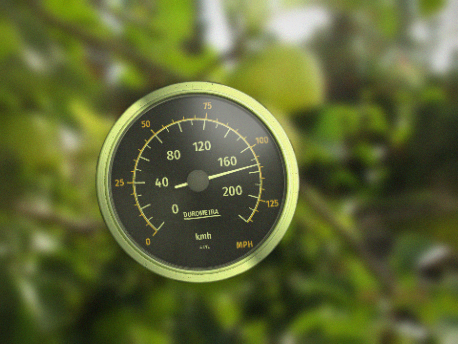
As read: 175 km/h
